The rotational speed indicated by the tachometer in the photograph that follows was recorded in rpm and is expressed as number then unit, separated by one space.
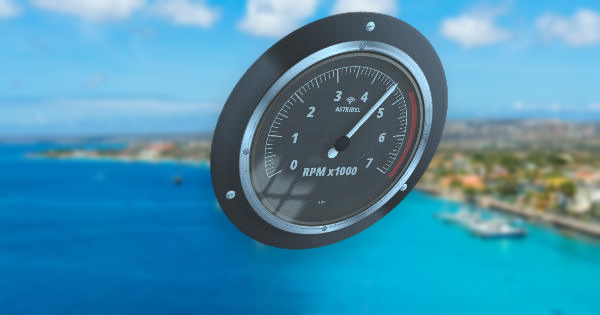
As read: 4500 rpm
